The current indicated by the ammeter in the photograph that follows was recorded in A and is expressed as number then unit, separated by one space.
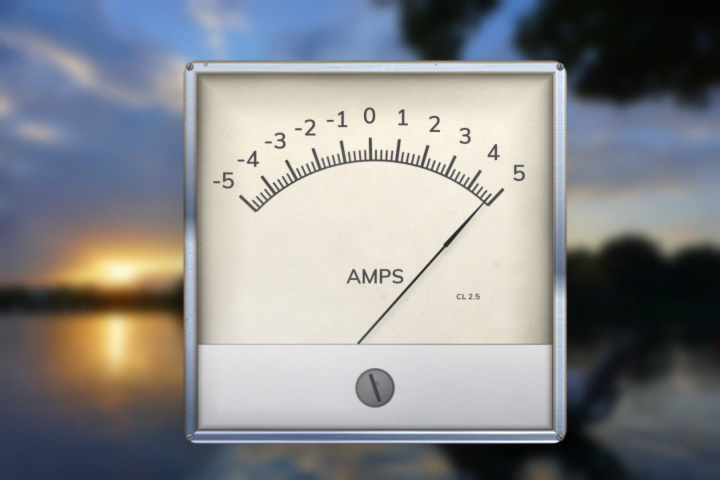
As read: 4.8 A
